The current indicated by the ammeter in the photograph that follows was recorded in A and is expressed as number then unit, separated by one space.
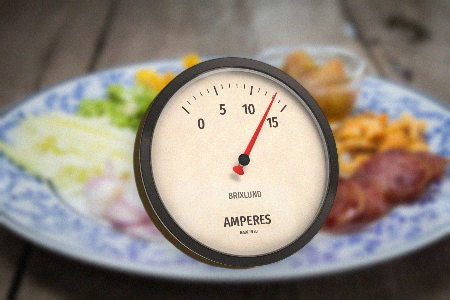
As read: 13 A
